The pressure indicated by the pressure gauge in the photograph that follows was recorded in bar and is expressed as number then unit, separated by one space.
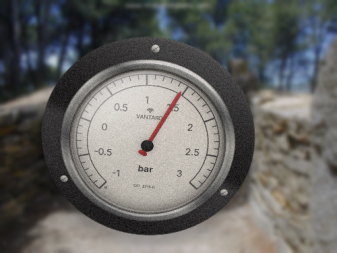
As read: 1.45 bar
